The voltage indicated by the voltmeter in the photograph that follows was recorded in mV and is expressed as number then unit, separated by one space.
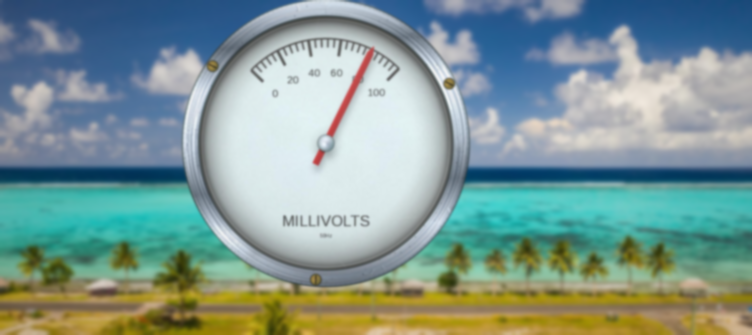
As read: 80 mV
